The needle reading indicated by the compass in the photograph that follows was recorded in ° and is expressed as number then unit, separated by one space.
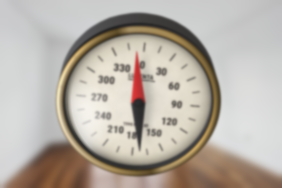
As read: 352.5 °
